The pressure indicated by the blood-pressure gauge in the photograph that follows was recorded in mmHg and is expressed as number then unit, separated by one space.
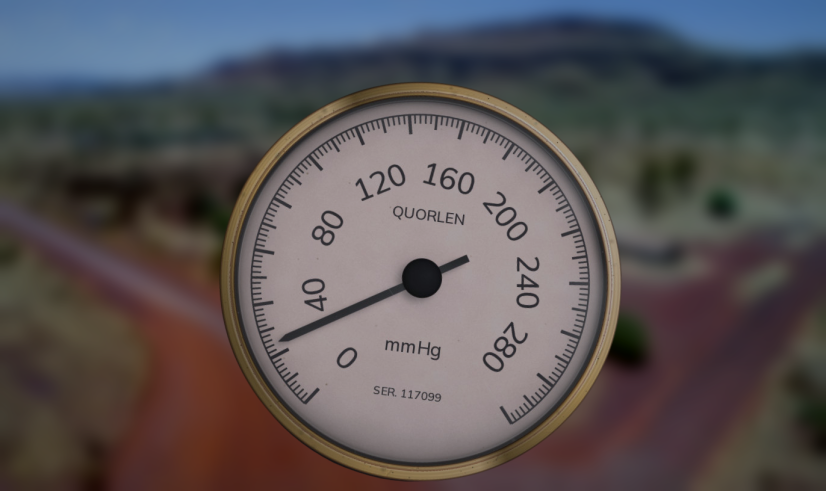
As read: 24 mmHg
